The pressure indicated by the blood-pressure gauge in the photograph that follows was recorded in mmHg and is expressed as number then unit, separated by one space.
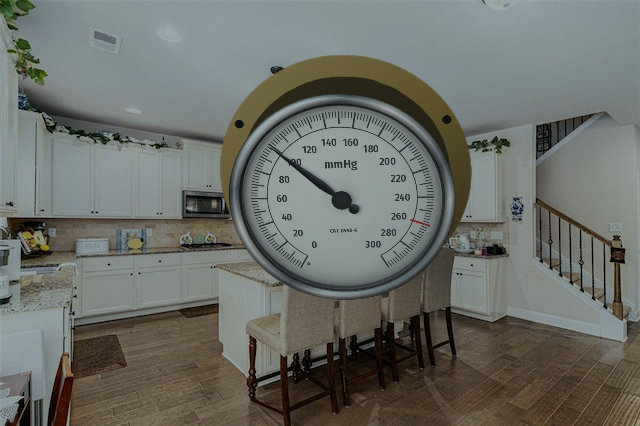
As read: 100 mmHg
